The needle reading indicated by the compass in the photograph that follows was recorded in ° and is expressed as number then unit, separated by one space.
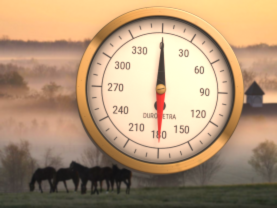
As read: 180 °
